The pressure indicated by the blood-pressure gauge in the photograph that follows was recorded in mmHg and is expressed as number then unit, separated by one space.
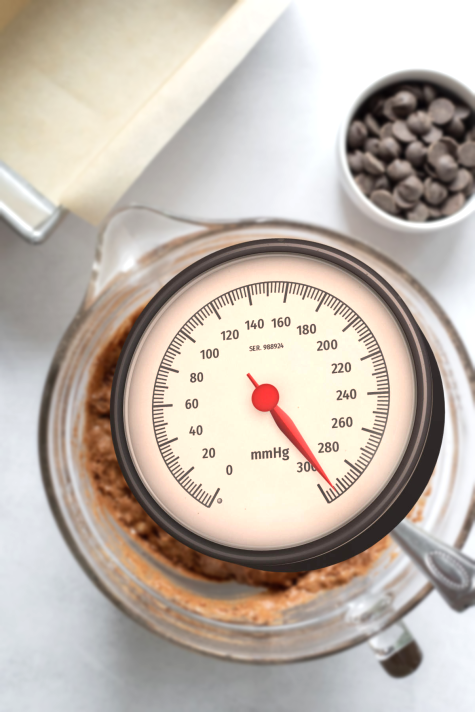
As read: 294 mmHg
